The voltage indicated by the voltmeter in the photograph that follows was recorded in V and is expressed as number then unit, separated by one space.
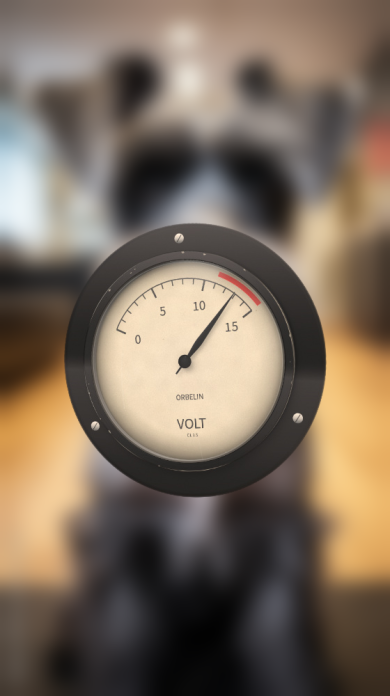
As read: 13 V
